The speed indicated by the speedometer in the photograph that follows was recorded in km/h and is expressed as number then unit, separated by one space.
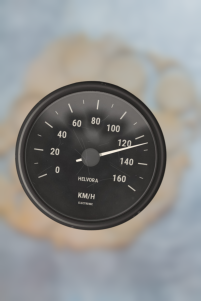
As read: 125 km/h
